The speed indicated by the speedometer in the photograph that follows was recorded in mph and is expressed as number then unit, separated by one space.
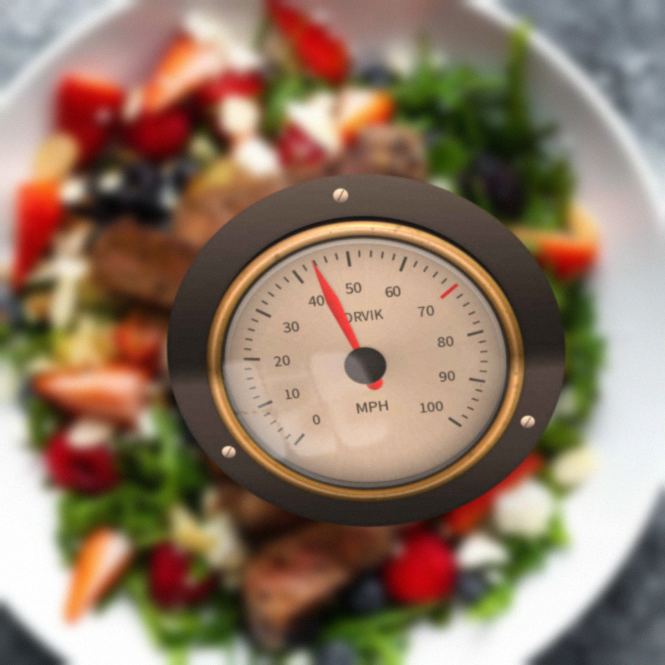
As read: 44 mph
